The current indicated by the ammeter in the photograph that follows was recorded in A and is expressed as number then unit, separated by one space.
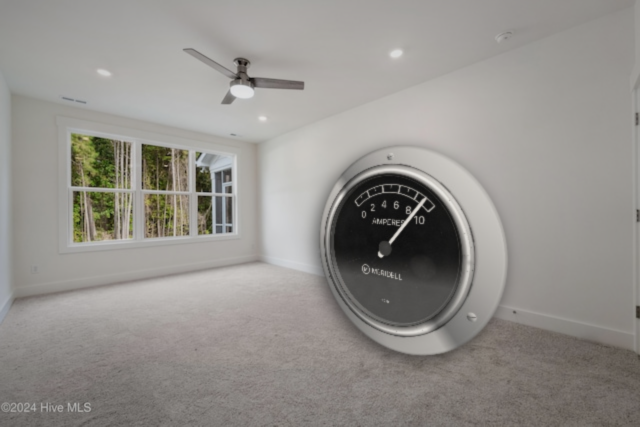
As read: 9 A
